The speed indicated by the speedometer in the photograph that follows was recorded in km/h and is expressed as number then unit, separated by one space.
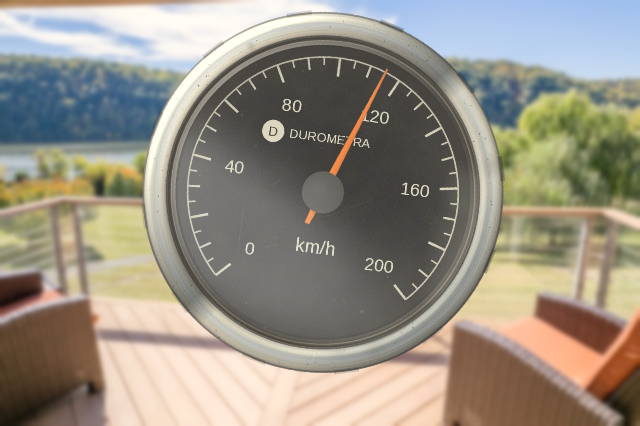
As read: 115 km/h
